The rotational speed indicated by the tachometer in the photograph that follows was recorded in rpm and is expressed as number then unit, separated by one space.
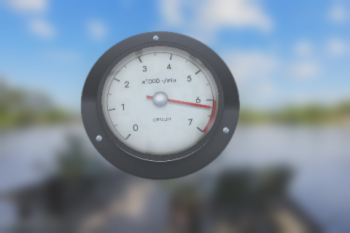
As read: 6250 rpm
